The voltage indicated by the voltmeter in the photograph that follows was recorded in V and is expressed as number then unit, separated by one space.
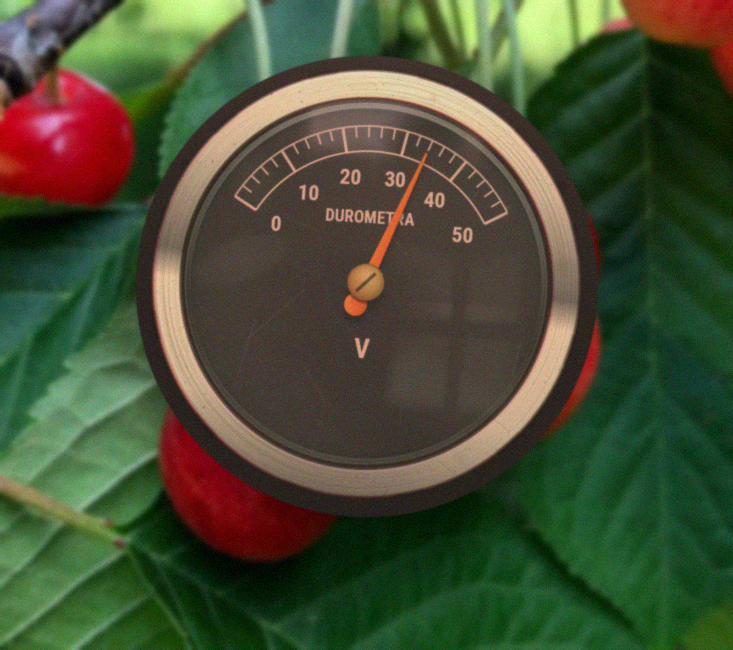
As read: 34 V
